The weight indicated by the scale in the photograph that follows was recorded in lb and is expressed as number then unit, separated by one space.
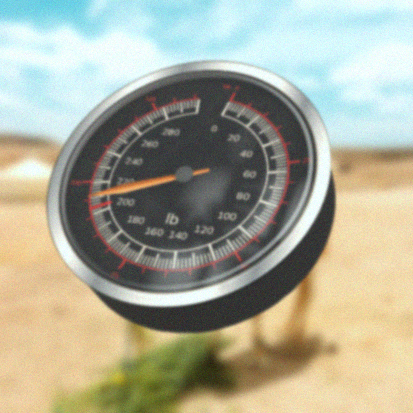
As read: 210 lb
